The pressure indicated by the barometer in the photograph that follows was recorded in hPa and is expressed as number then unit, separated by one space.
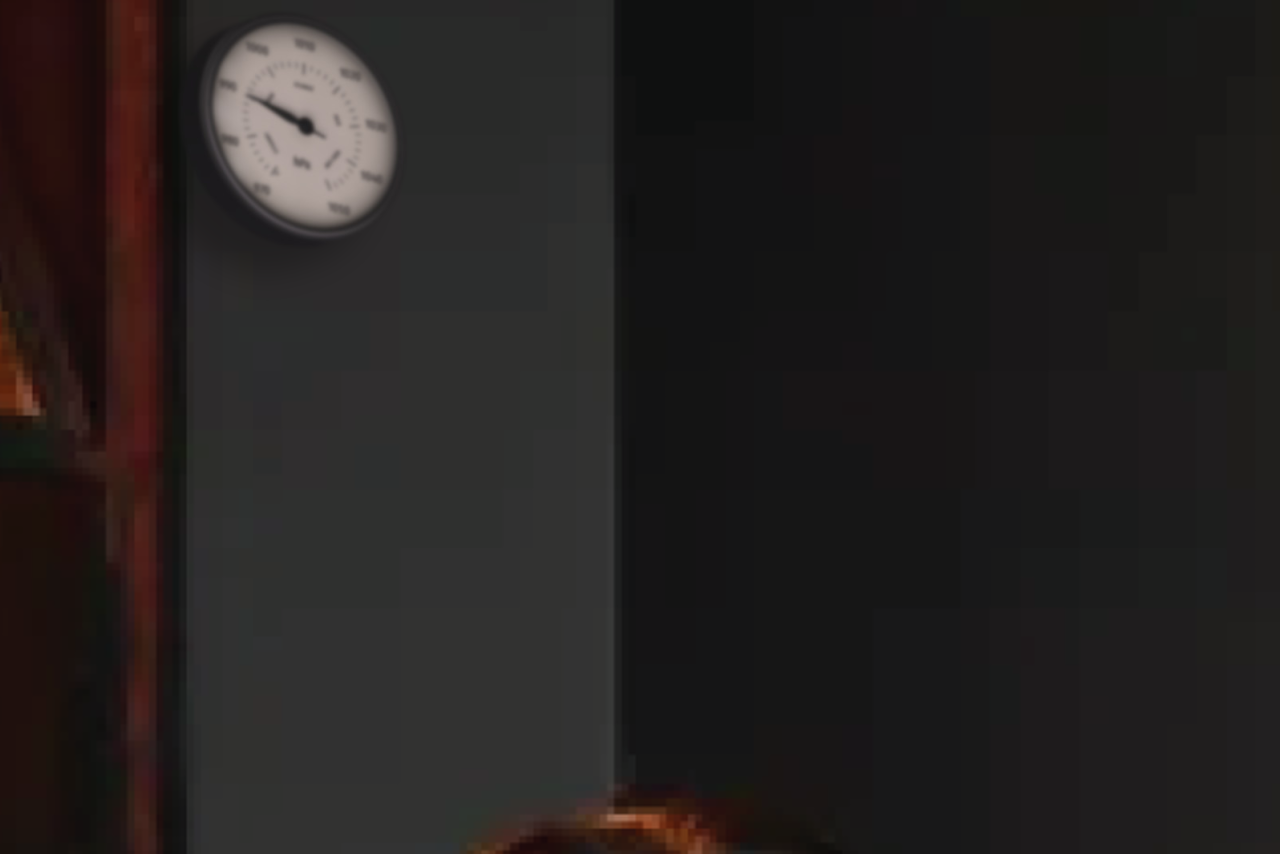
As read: 990 hPa
